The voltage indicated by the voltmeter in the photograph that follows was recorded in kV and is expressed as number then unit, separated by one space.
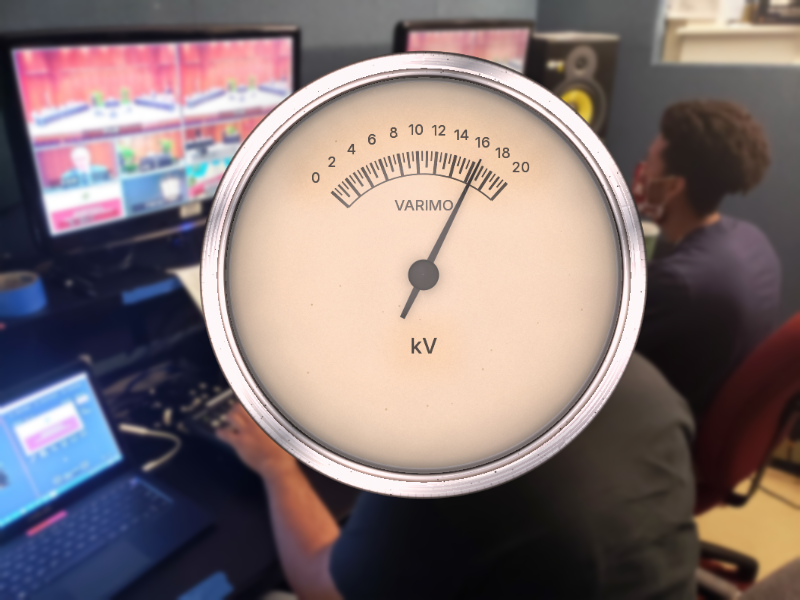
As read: 16.5 kV
